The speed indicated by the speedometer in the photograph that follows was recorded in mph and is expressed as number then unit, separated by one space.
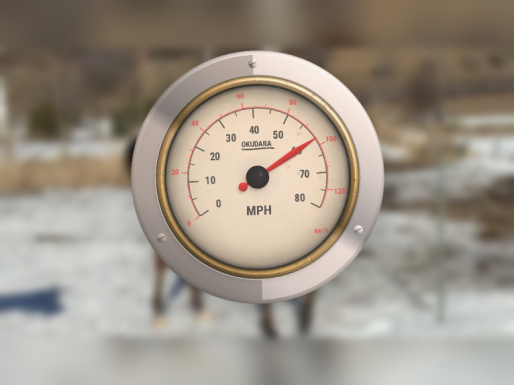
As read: 60 mph
